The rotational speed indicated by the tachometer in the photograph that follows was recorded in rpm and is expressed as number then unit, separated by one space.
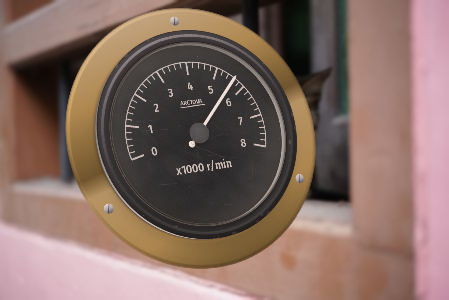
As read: 5600 rpm
